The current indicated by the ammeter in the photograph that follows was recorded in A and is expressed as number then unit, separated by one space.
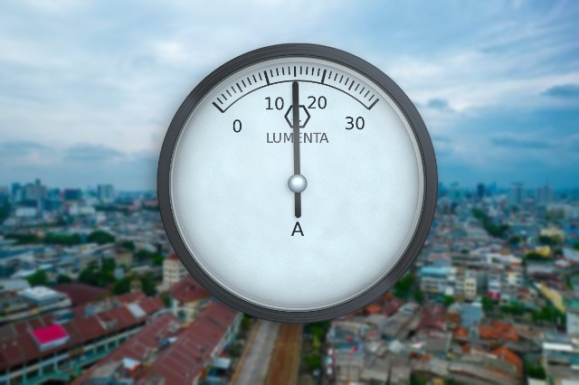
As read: 15 A
